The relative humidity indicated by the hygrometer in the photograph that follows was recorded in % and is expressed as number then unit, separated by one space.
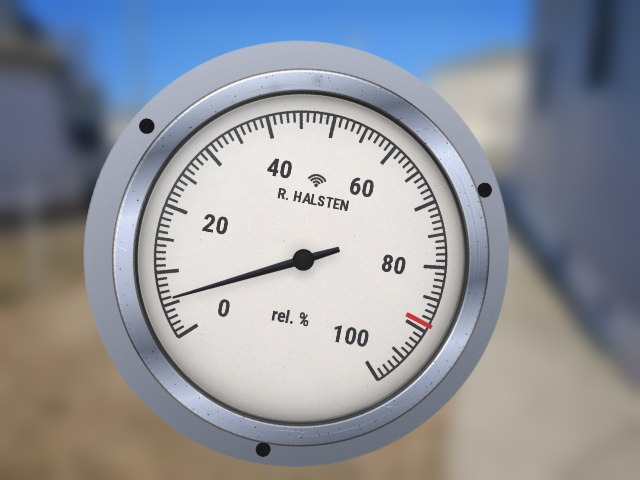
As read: 6 %
